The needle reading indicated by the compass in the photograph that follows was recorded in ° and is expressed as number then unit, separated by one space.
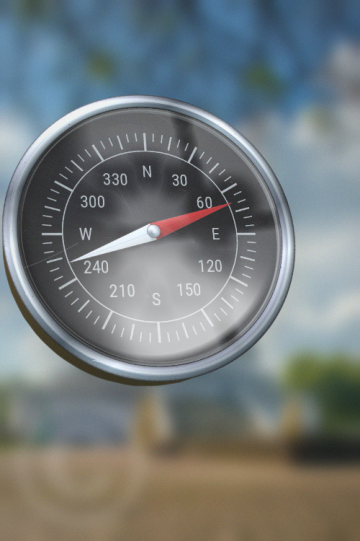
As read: 70 °
